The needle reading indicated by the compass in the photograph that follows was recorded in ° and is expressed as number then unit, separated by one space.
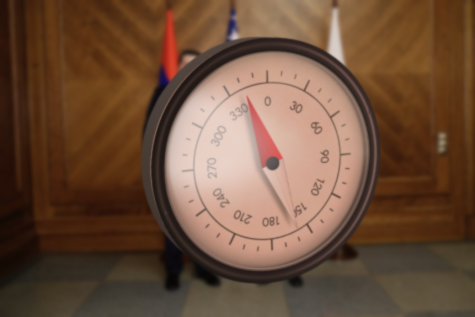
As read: 340 °
